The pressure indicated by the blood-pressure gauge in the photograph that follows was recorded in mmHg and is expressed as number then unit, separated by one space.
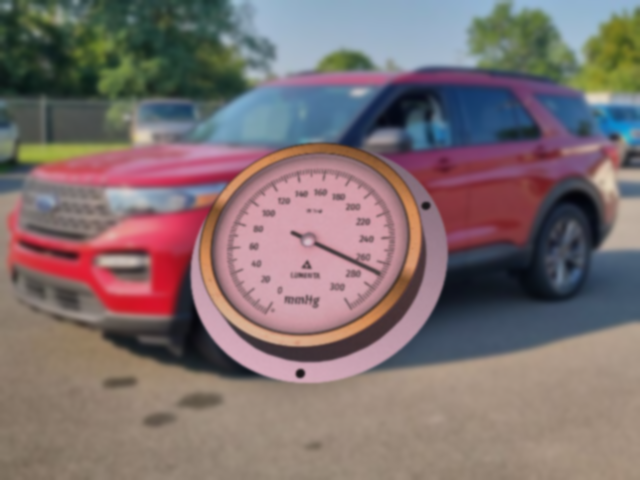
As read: 270 mmHg
